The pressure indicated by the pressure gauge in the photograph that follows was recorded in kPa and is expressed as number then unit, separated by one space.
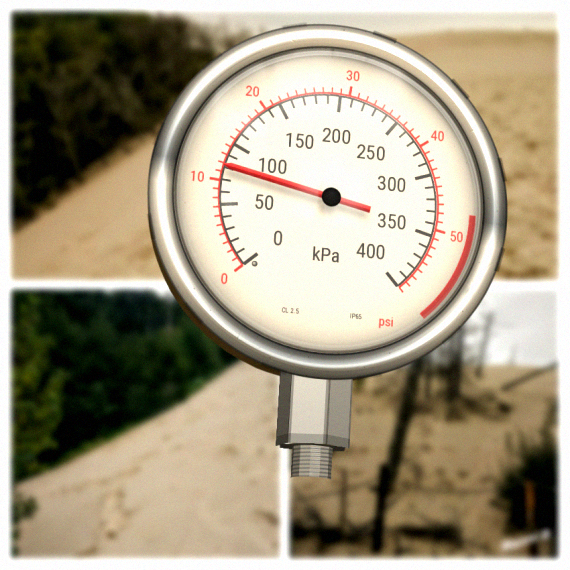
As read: 80 kPa
